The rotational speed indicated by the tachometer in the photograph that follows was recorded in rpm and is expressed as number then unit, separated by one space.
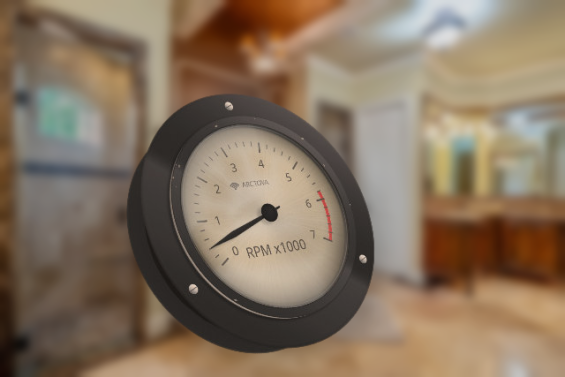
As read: 400 rpm
